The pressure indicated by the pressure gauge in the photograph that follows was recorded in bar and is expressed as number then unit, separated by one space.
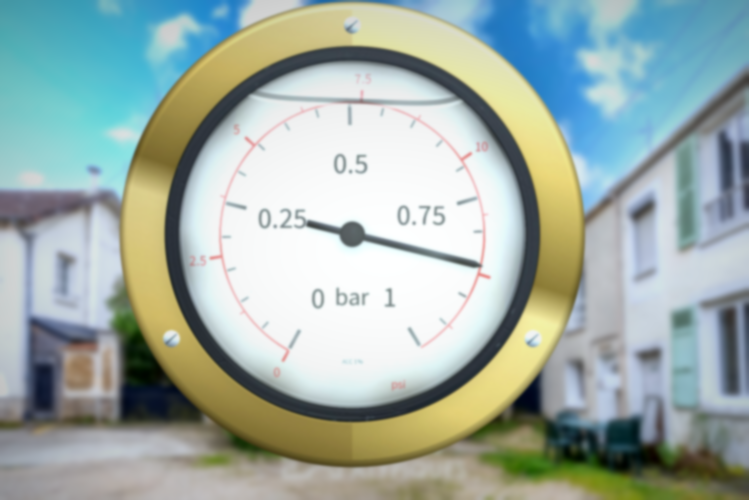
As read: 0.85 bar
